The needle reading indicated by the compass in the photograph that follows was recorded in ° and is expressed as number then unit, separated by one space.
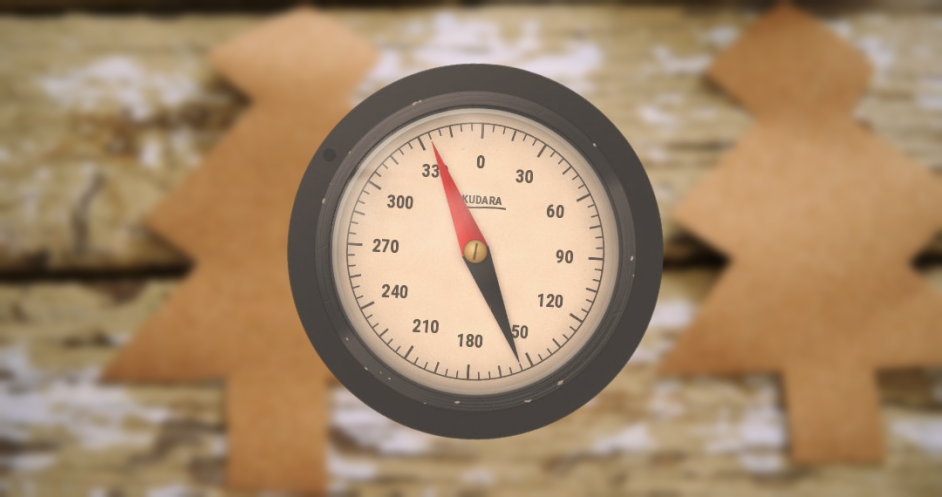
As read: 335 °
